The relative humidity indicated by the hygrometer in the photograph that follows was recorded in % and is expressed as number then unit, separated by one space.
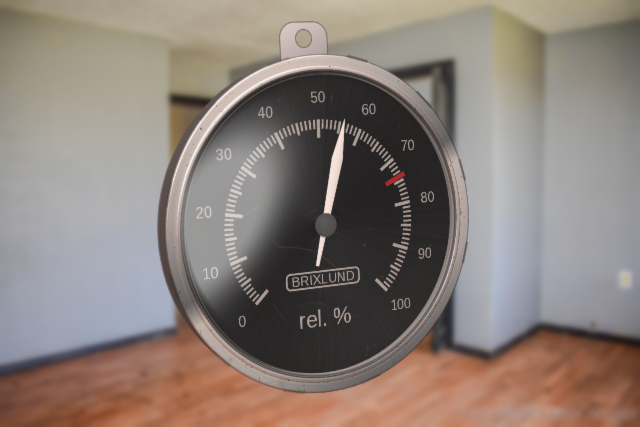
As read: 55 %
